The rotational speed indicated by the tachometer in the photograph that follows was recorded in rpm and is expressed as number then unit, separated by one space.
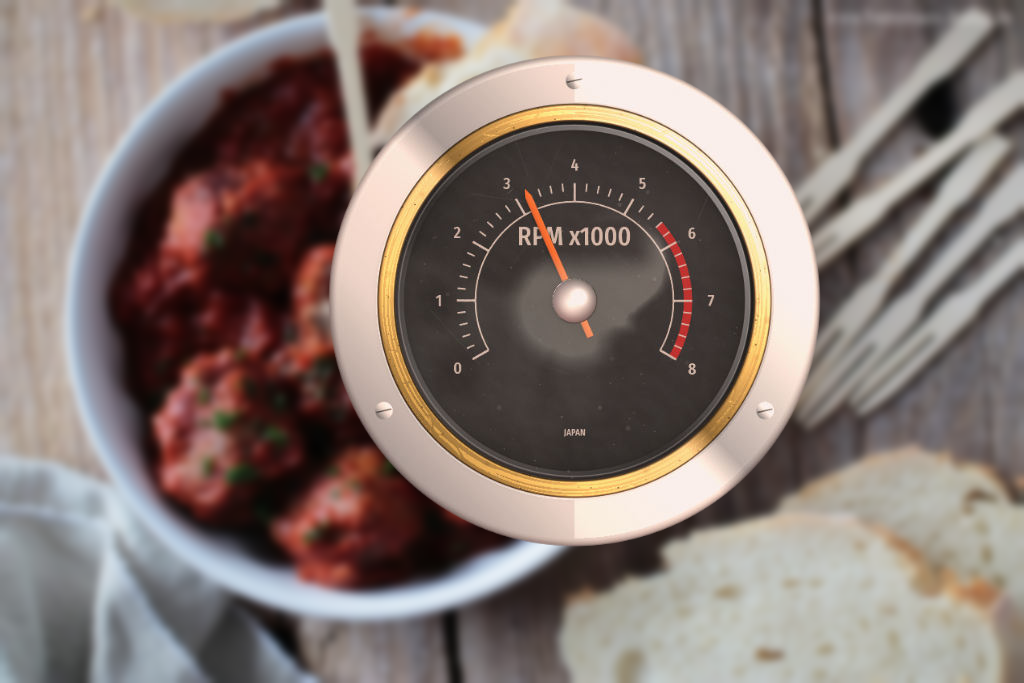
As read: 3200 rpm
